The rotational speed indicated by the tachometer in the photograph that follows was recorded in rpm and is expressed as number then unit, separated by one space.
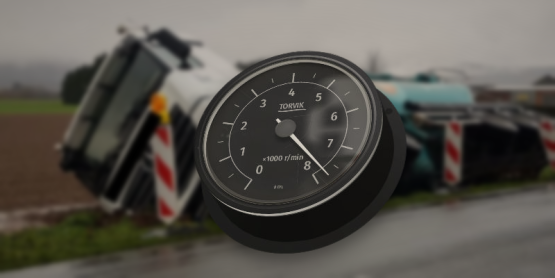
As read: 7750 rpm
